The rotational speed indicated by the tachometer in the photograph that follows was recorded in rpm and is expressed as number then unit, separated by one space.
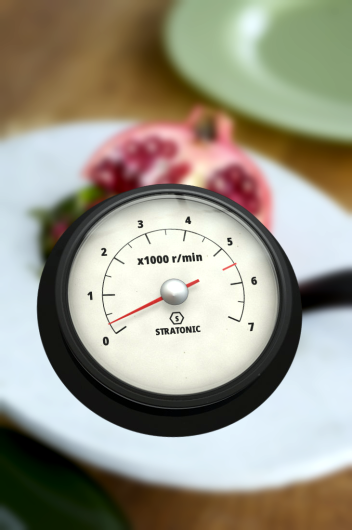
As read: 250 rpm
